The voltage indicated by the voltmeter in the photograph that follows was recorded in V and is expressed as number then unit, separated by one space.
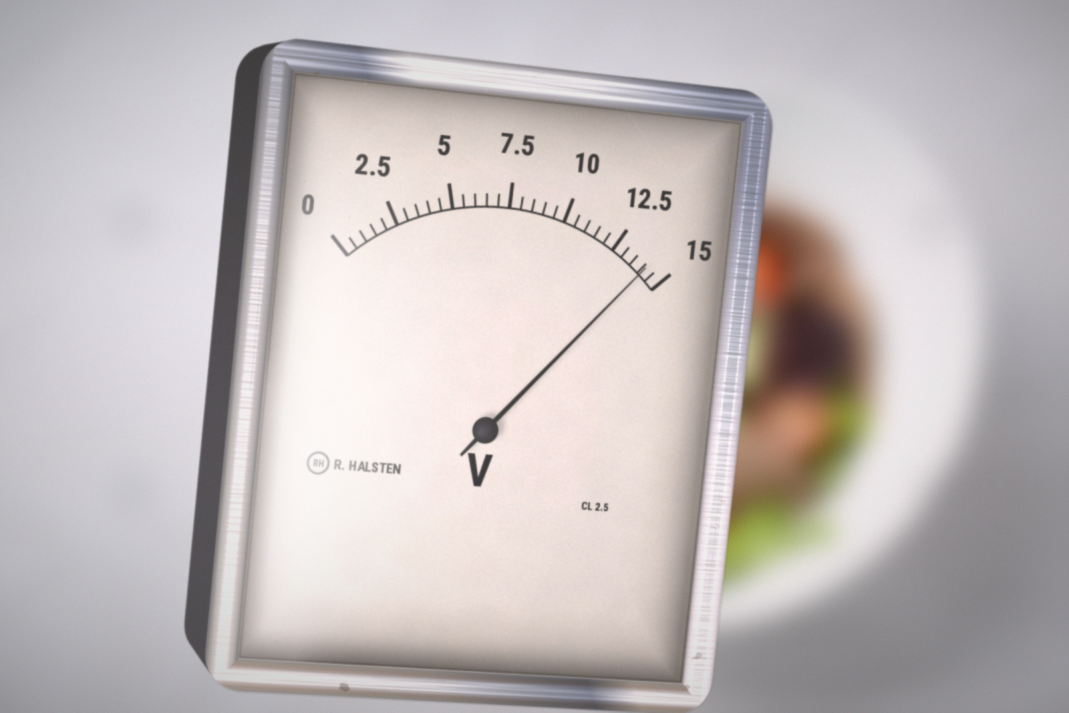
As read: 14 V
